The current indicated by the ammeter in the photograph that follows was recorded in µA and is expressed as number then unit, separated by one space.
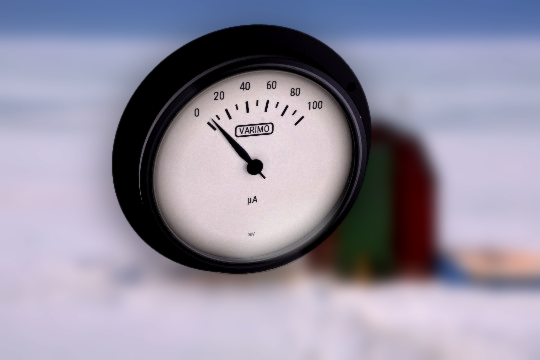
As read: 5 µA
